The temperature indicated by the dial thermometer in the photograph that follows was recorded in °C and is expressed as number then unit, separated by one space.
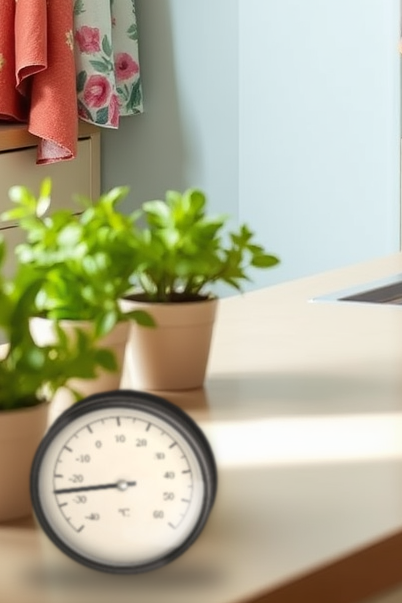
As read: -25 °C
